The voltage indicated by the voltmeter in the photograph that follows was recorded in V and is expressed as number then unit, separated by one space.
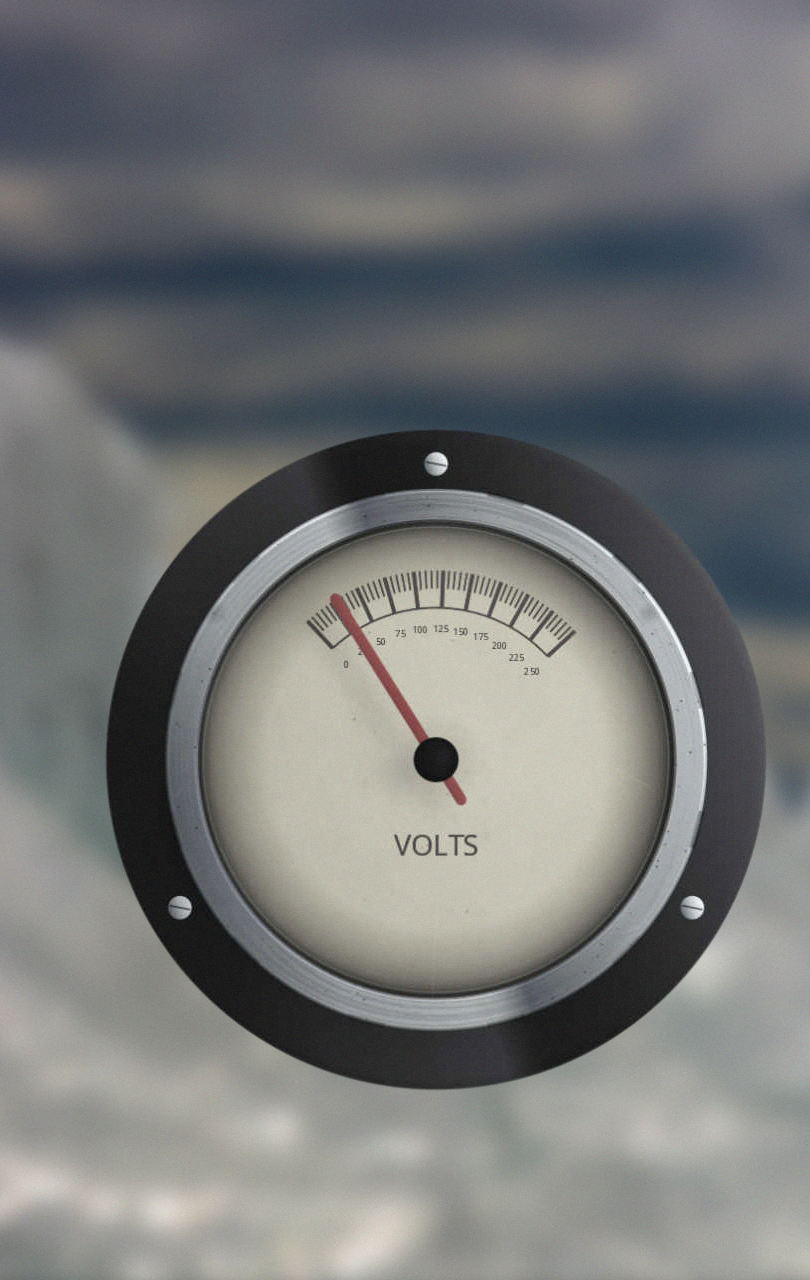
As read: 30 V
